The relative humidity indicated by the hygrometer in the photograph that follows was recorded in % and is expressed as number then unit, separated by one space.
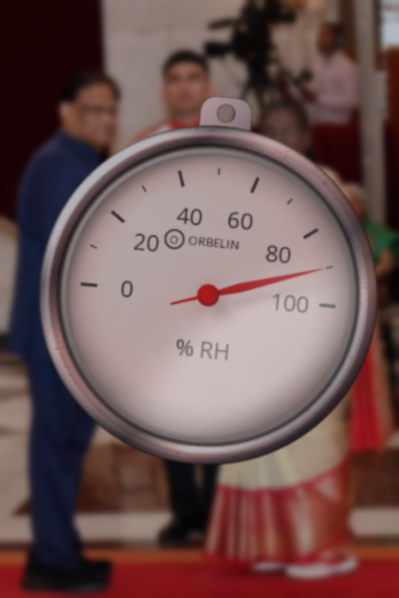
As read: 90 %
